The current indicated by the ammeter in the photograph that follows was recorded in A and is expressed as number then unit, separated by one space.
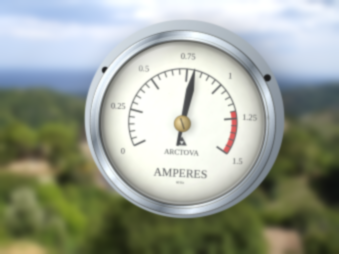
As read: 0.8 A
